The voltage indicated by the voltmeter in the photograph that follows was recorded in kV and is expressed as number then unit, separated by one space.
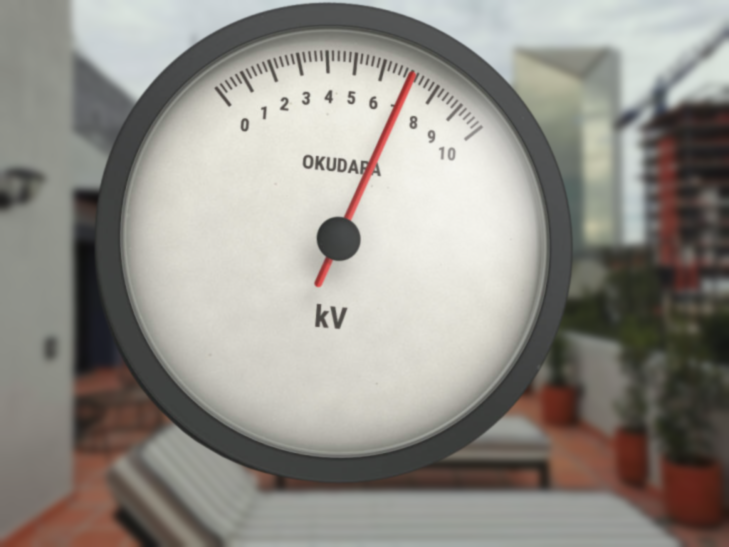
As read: 7 kV
